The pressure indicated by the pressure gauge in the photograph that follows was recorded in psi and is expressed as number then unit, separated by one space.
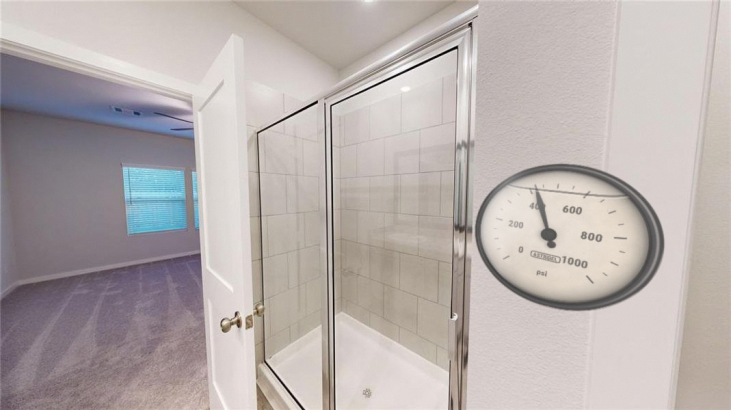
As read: 425 psi
